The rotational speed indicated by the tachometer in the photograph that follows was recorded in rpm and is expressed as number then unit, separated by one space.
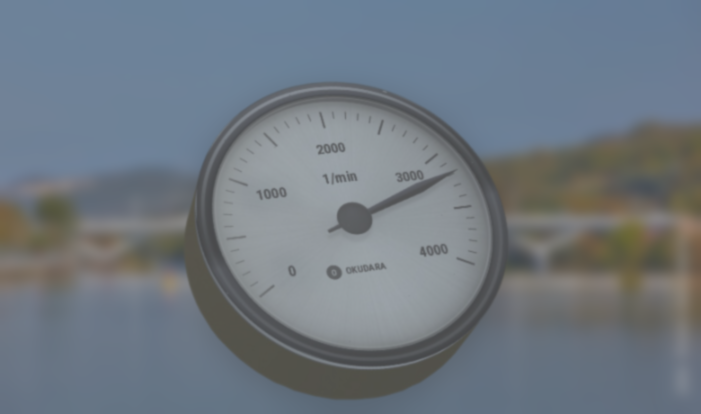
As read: 3200 rpm
